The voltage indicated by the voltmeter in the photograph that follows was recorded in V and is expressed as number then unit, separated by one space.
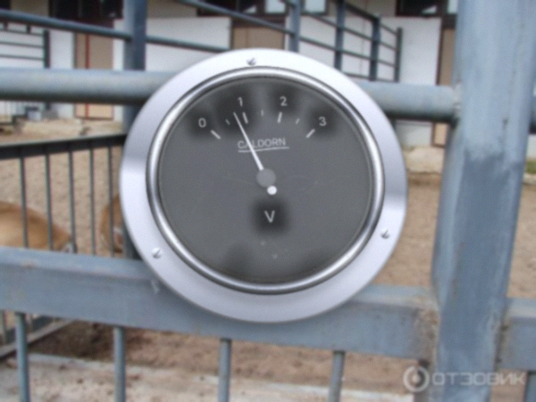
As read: 0.75 V
